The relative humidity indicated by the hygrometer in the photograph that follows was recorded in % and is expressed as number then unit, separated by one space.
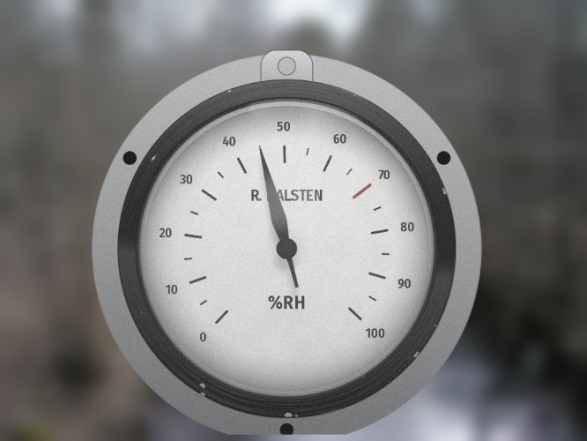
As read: 45 %
